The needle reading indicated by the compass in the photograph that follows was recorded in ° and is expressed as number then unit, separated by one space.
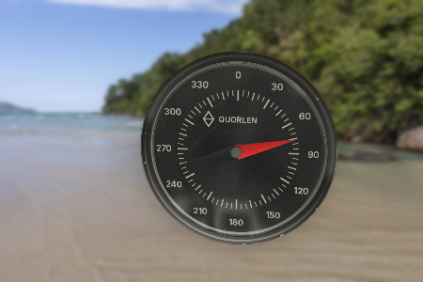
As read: 75 °
